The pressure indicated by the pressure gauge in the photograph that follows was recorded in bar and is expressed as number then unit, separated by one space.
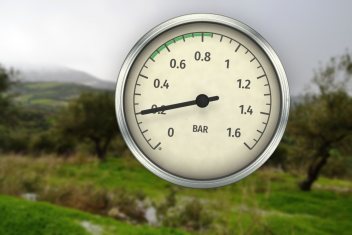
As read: 0.2 bar
